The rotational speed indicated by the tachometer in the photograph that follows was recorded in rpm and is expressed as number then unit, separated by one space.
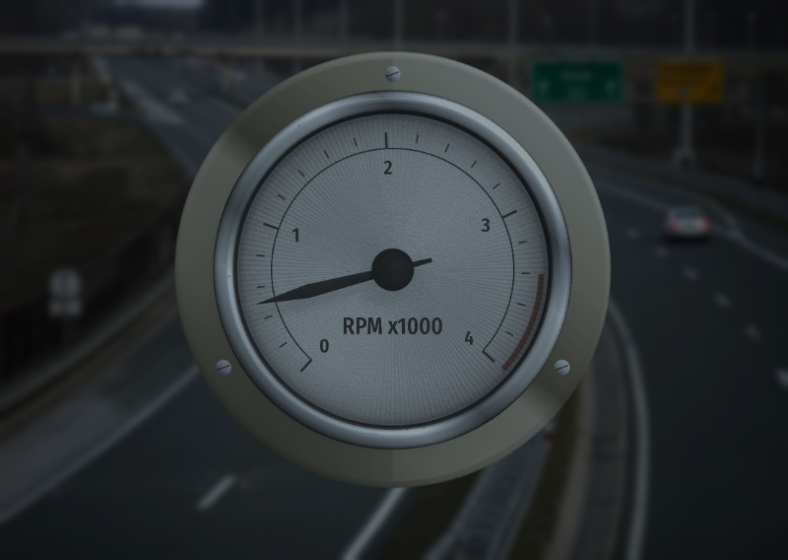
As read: 500 rpm
